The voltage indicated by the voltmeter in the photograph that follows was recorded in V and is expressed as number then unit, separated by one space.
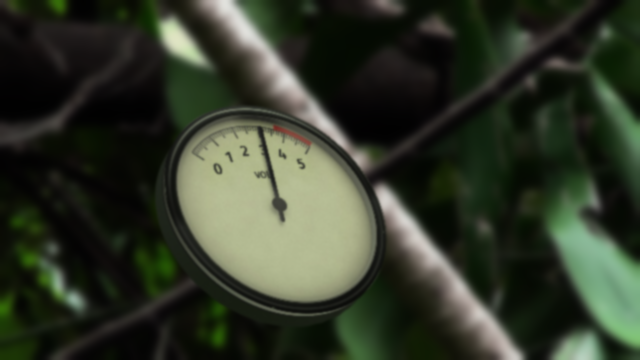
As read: 3 V
